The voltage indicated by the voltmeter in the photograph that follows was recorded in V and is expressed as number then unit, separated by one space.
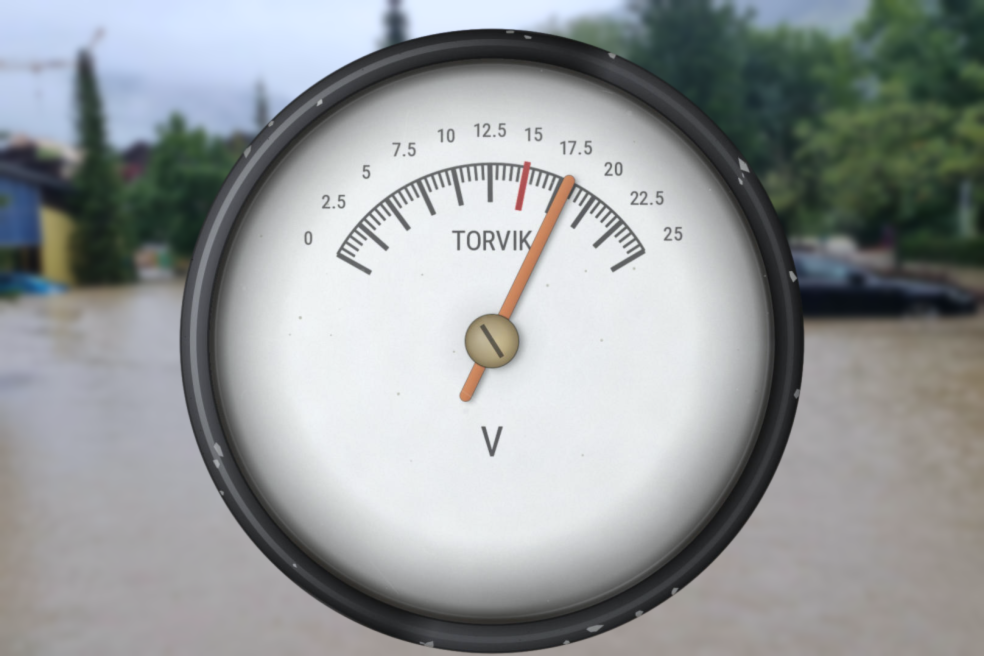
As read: 18 V
